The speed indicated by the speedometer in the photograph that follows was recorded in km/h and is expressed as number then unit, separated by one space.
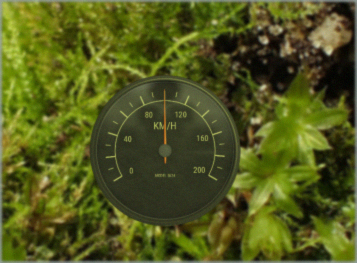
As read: 100 km/h
